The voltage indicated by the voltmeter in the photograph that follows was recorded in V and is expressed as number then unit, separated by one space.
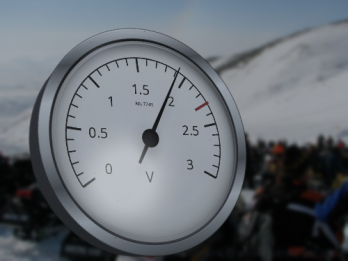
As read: 1.9 V
